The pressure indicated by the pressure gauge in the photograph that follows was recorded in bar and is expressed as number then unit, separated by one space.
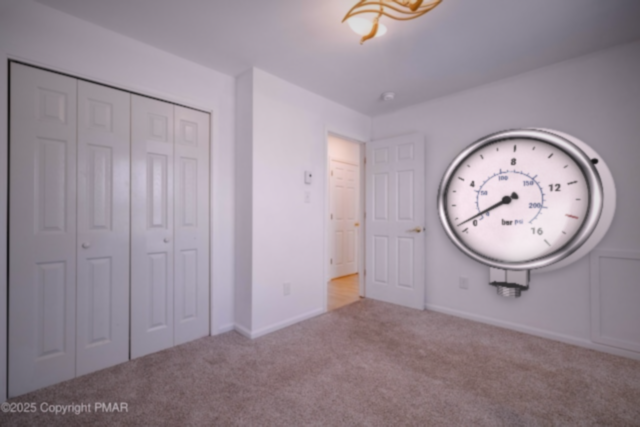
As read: 0.5 bar
